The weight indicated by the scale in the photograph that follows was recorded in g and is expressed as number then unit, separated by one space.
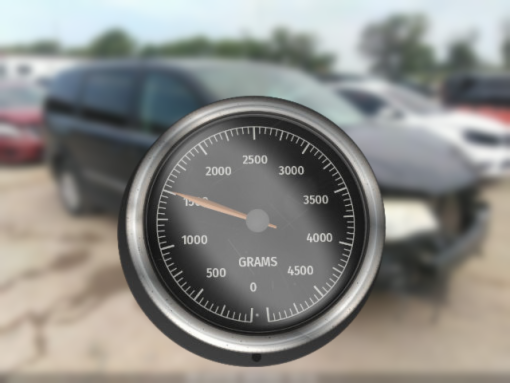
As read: 1500 g
